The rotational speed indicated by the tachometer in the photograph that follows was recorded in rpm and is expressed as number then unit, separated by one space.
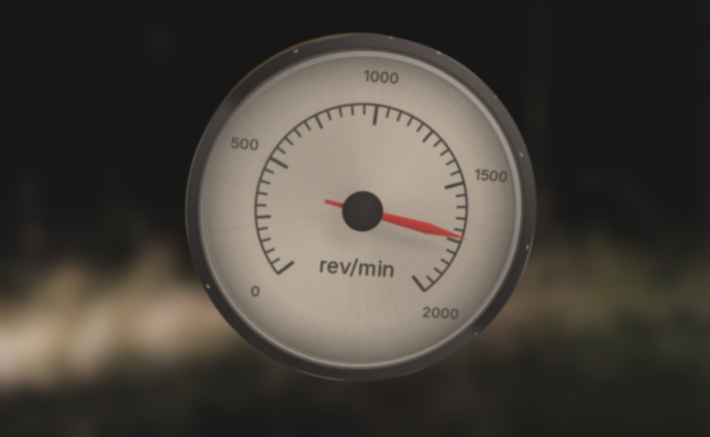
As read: 1725 rpm
